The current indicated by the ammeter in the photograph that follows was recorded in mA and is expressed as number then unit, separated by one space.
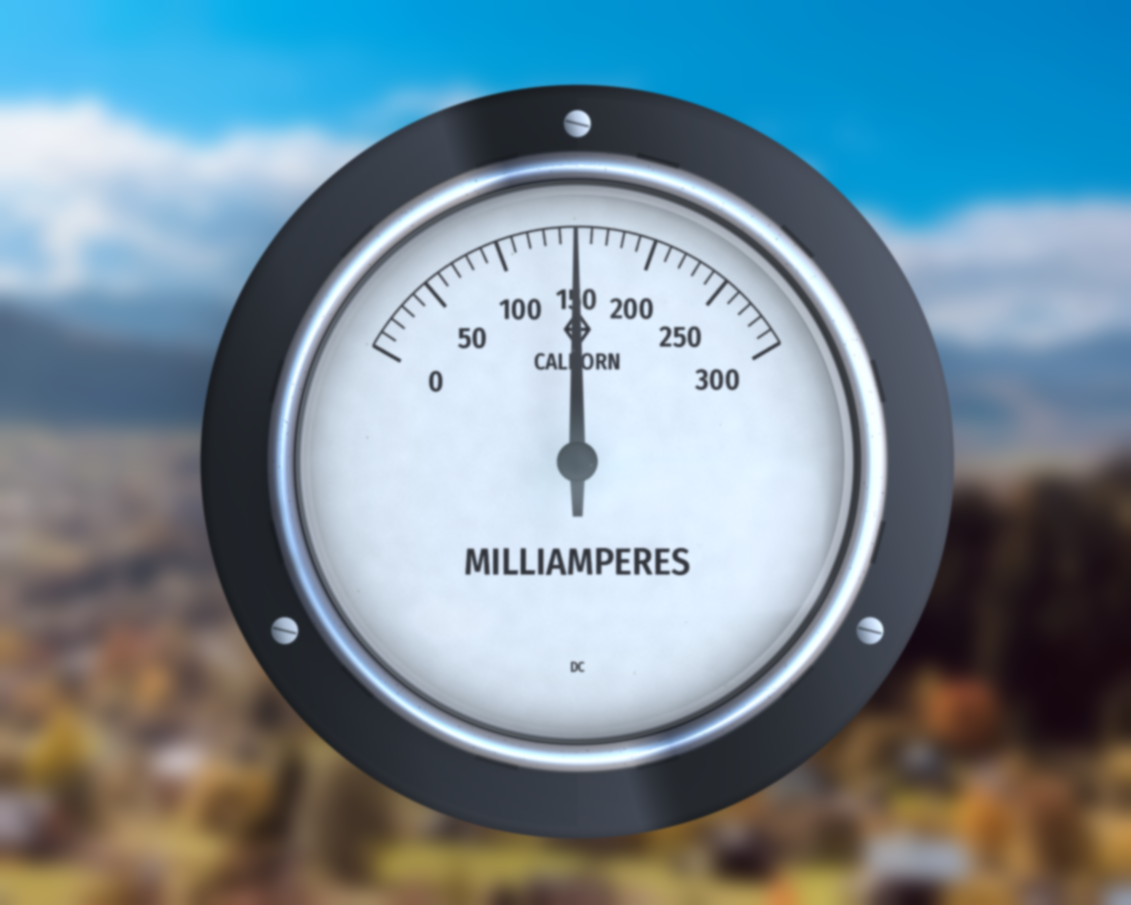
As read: 150 mA
